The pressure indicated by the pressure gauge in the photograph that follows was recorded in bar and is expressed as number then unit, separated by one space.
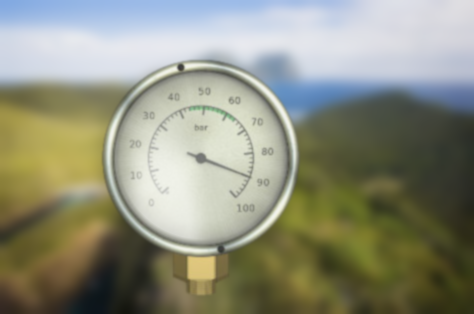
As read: 90 bar
